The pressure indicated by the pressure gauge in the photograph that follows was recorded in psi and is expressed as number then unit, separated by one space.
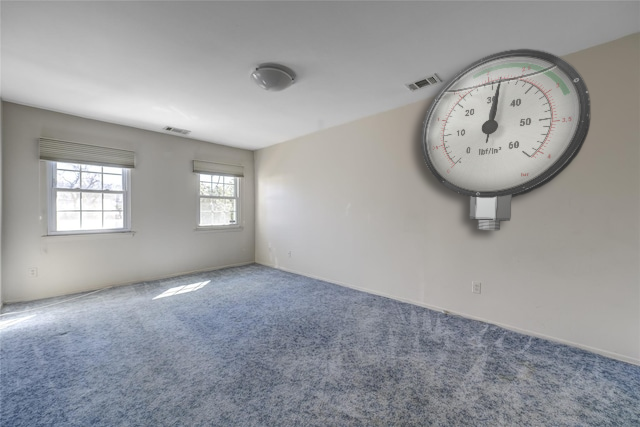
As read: 32 psi
